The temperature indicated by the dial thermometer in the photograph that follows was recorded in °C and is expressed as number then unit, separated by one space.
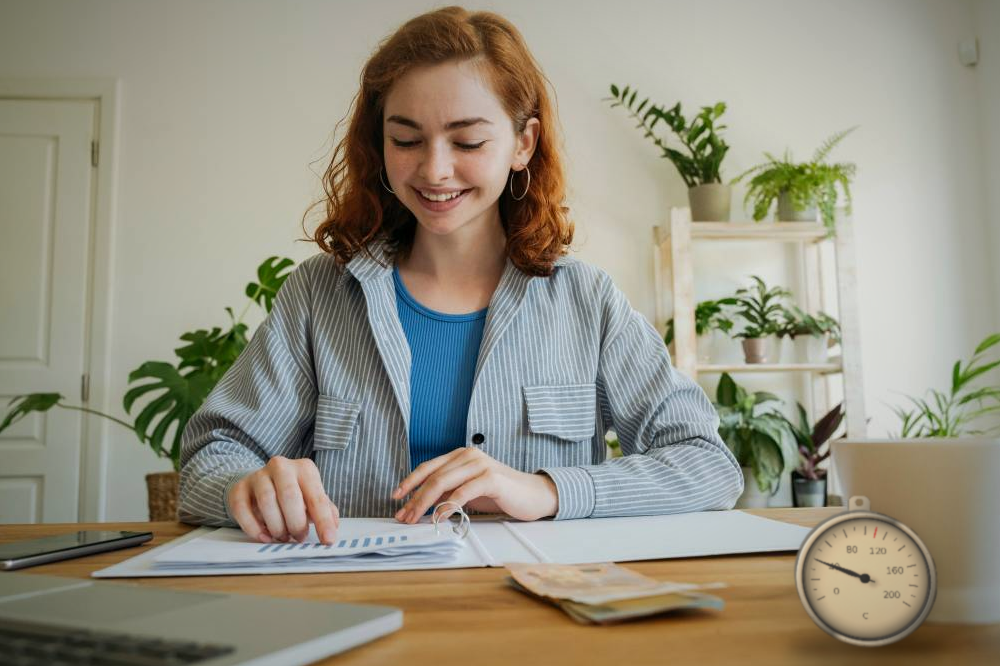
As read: 40 °C
